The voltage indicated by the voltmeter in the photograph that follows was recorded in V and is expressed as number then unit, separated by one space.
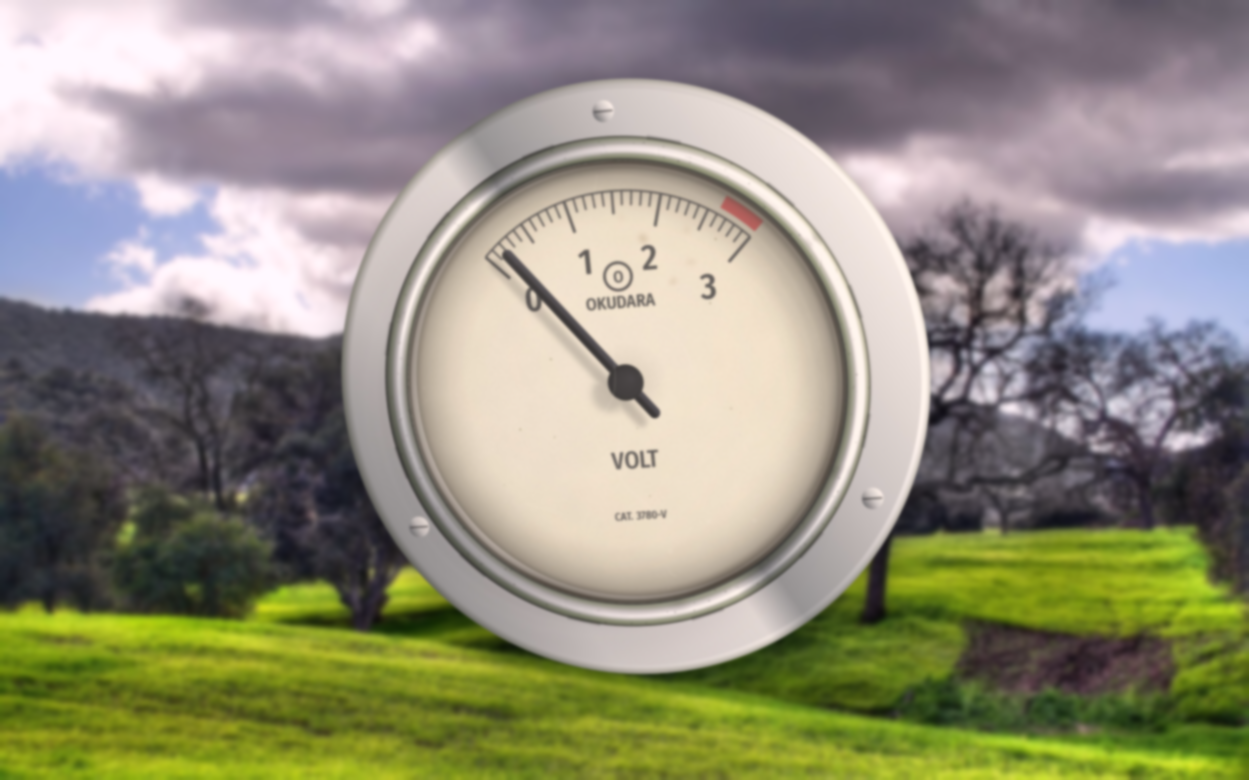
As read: 0.2 V
